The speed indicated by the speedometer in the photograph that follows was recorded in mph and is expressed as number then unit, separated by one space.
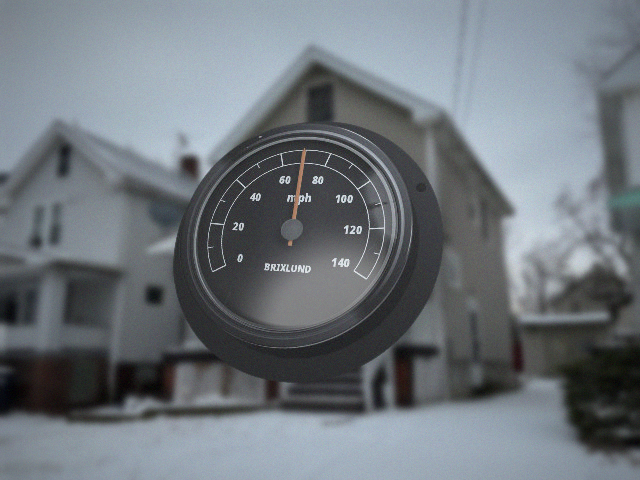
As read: 70 mph
